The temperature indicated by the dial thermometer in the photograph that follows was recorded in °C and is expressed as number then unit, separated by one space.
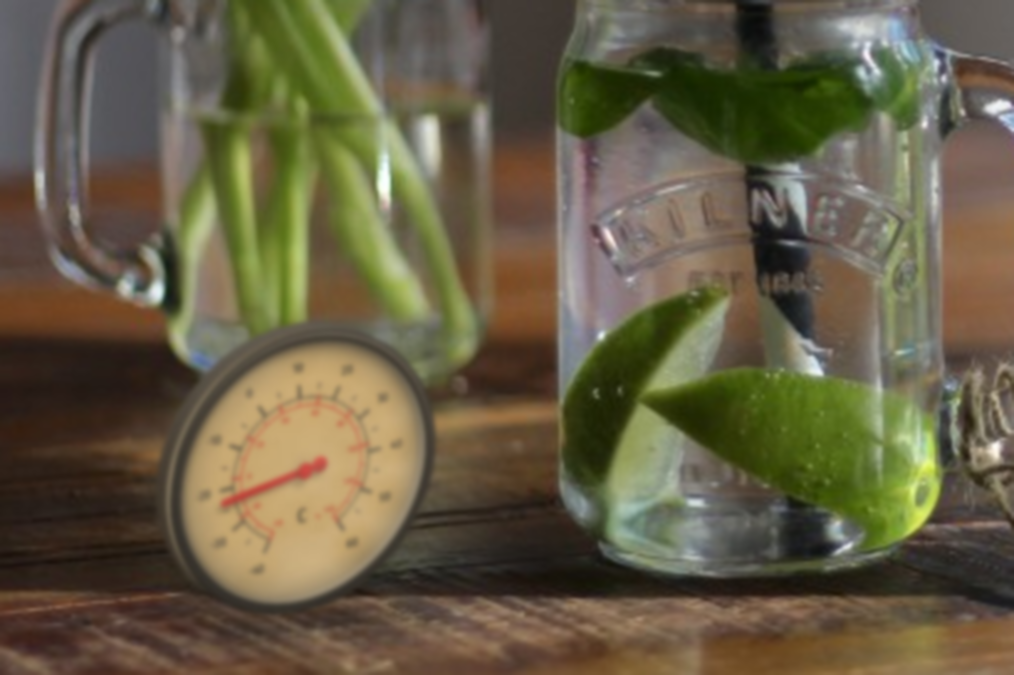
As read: -22.5 °C
